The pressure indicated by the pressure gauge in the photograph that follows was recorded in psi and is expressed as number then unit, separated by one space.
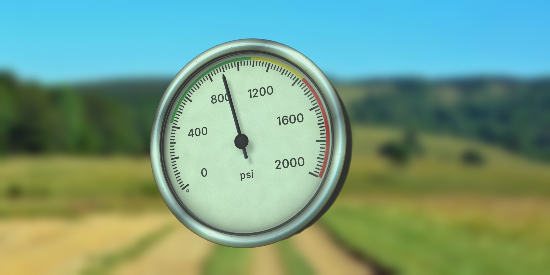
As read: 900 psi
